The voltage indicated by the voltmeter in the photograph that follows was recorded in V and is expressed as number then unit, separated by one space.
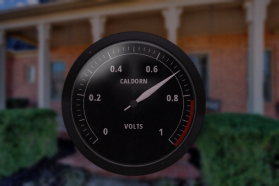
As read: 0.7 V
